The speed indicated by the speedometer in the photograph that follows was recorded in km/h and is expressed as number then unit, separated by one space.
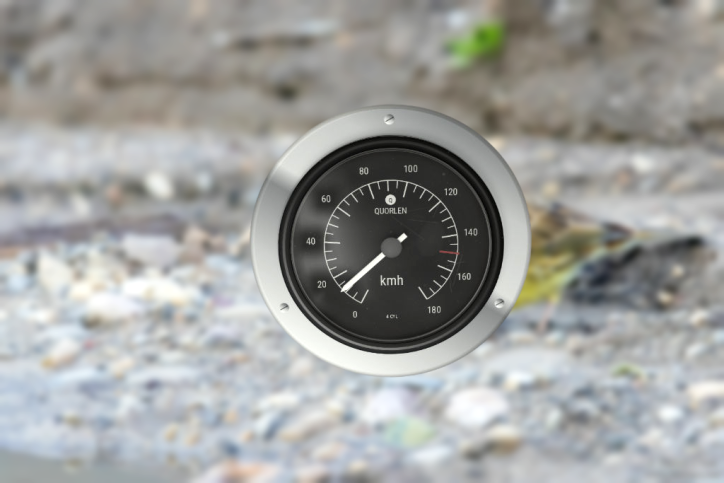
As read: 12.5 km/h
